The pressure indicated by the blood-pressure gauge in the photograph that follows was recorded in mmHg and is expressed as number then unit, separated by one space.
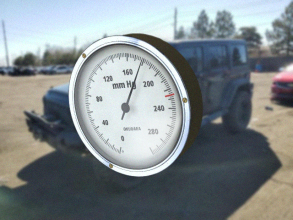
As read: 180 mmHg
